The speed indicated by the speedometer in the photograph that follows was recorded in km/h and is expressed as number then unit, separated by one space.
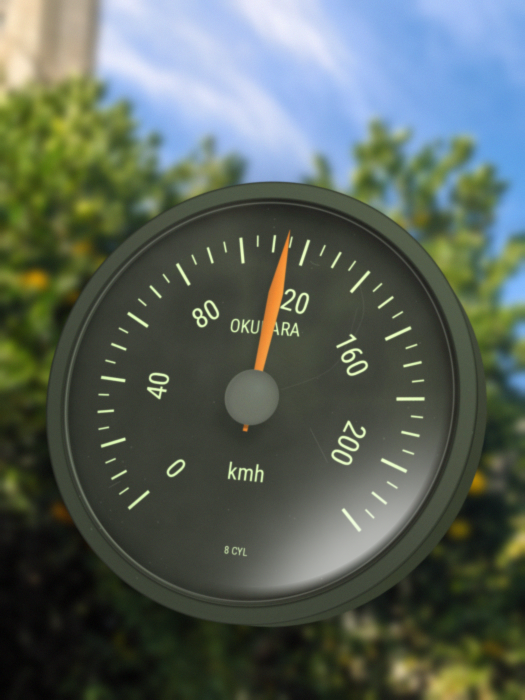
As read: 115 km/h
